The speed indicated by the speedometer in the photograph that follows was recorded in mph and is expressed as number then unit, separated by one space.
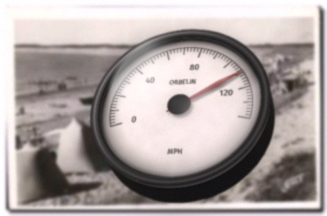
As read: 110 mph
